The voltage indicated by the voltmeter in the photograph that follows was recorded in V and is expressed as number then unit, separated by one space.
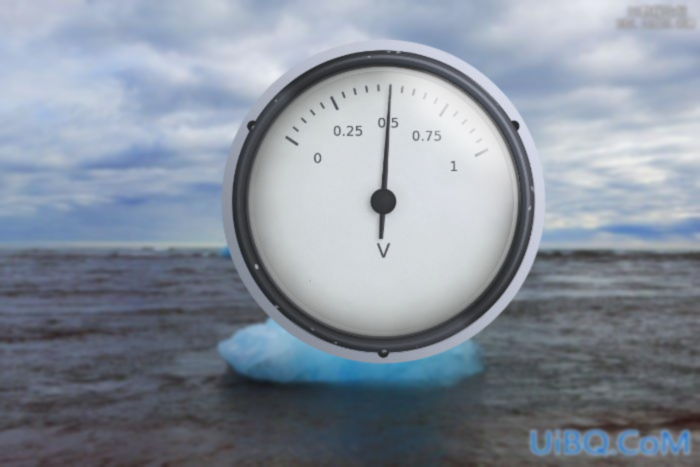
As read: 0.5 V
